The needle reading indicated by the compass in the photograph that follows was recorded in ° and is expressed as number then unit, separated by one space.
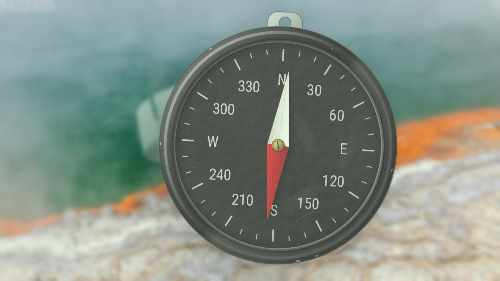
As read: 185 °
